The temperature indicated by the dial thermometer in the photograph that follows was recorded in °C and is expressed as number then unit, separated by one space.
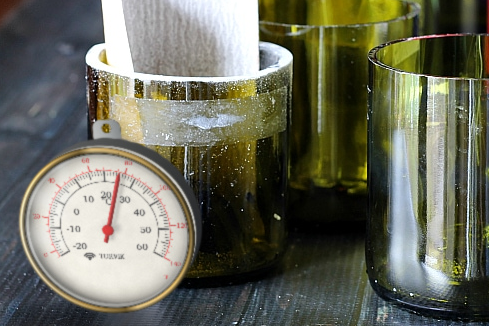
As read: 25 °C
